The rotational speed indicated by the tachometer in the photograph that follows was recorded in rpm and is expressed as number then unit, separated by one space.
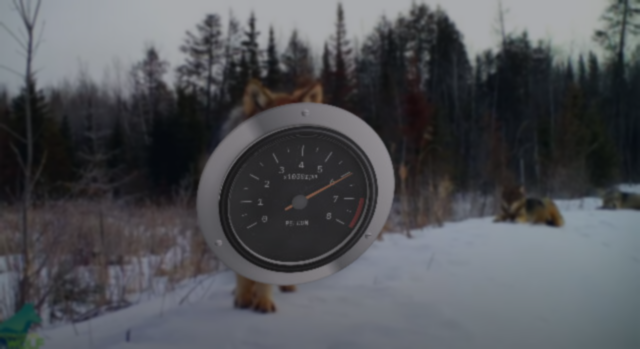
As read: 6000 rpm
